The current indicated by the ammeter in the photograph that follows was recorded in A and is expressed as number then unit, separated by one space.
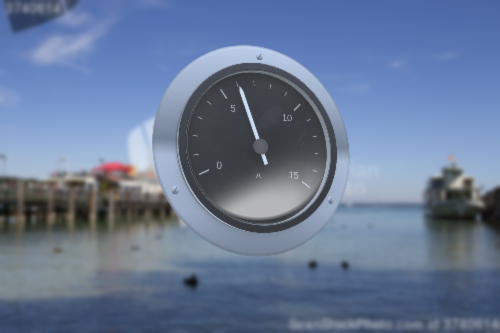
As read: 6 A
